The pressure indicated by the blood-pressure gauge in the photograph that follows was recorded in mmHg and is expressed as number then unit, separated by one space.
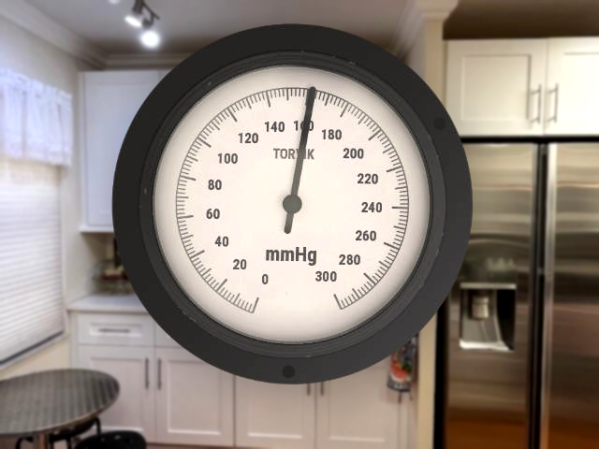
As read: 162 mmHg
